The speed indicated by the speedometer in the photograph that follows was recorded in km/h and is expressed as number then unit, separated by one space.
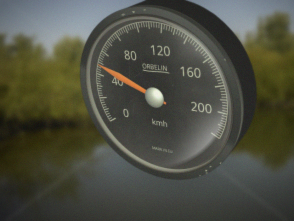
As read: 50 km/h
